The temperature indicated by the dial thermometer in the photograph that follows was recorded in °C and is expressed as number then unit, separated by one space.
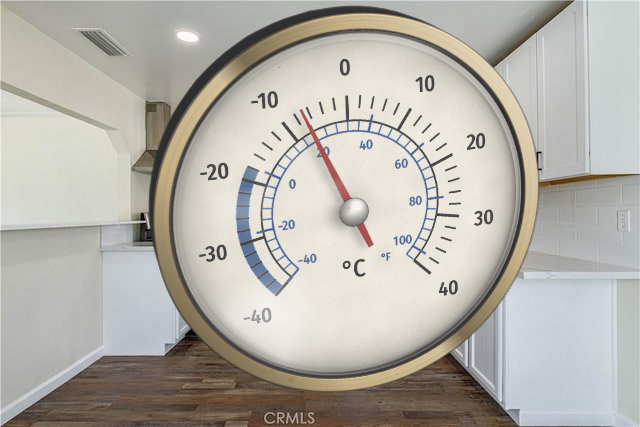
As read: -7 °C
